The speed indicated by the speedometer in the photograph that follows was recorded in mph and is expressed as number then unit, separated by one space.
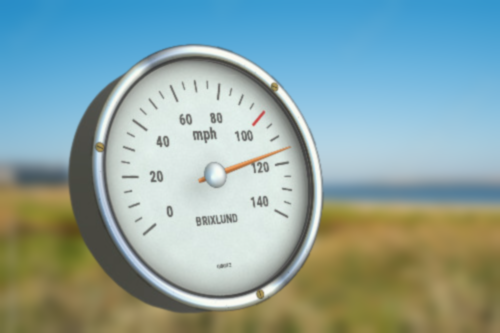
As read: 115 mph
